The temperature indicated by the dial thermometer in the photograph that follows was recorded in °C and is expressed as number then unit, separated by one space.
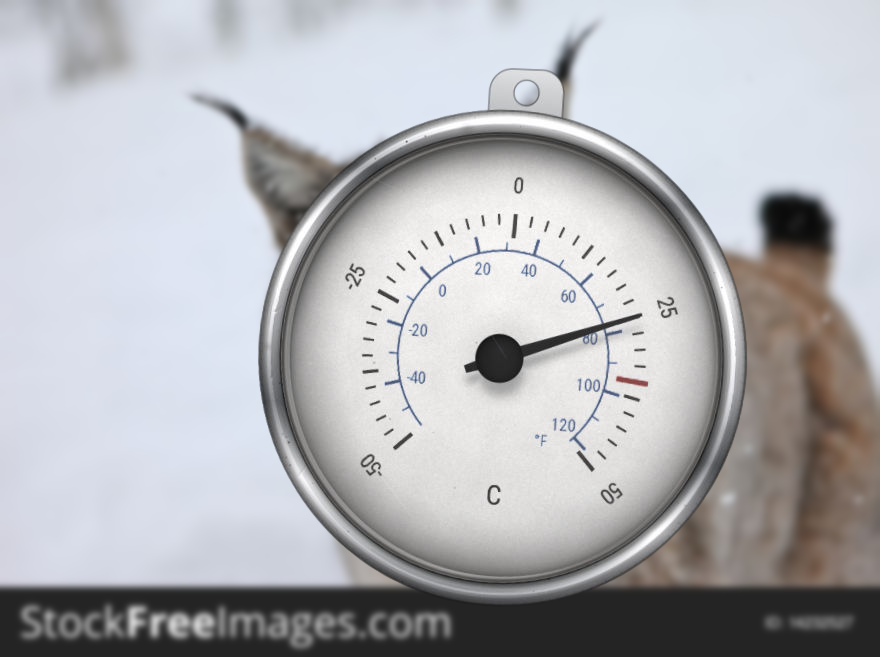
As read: 25 °C
